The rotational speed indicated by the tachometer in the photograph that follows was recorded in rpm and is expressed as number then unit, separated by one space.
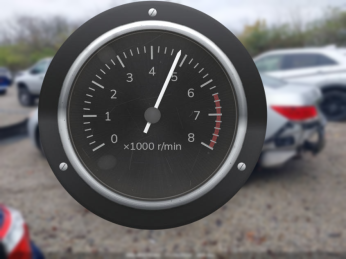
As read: 4800 rpm
